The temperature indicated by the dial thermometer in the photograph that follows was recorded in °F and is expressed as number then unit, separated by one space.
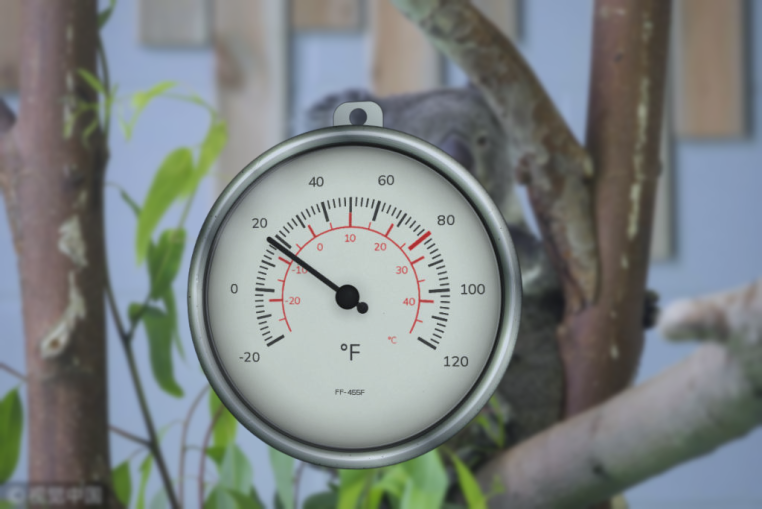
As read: 18 °F
